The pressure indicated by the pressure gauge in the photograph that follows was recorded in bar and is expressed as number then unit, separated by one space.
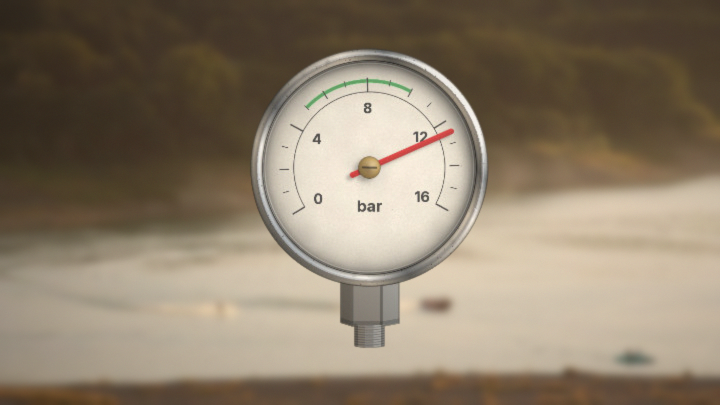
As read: 12.5 bar
